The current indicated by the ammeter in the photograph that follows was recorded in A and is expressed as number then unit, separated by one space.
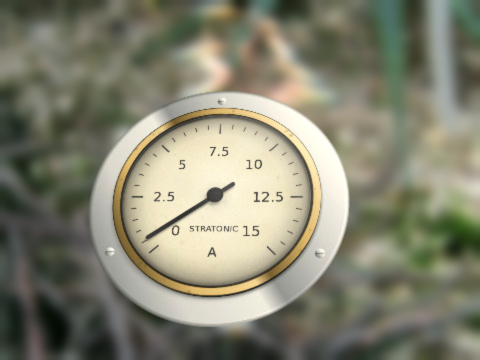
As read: 0.5 A
